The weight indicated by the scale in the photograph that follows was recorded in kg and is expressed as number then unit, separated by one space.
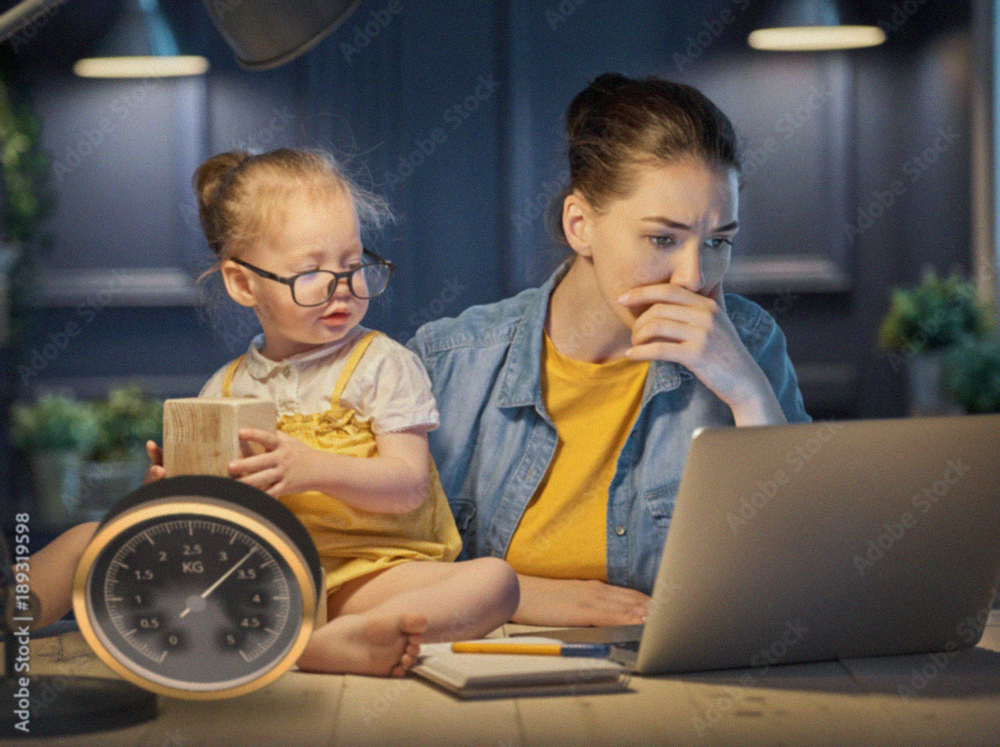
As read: 3.25 kg
